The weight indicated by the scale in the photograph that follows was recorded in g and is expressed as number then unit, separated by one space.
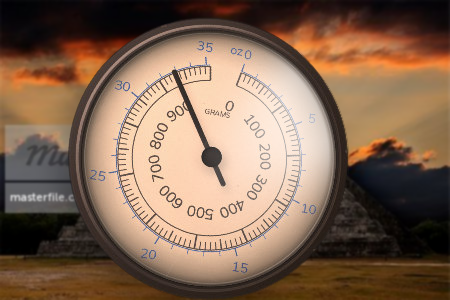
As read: 930 g
